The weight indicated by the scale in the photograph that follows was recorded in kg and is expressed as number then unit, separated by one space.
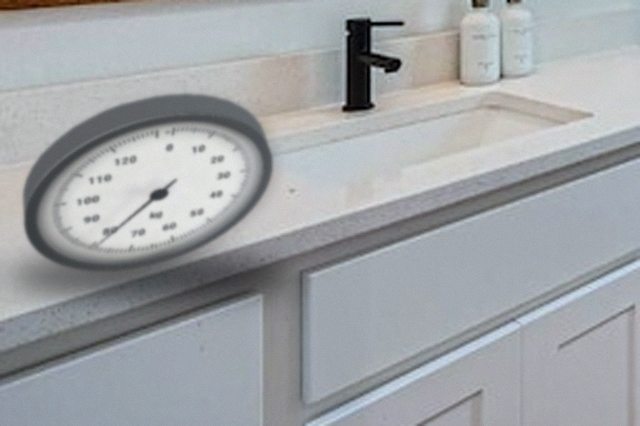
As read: 80 kg
